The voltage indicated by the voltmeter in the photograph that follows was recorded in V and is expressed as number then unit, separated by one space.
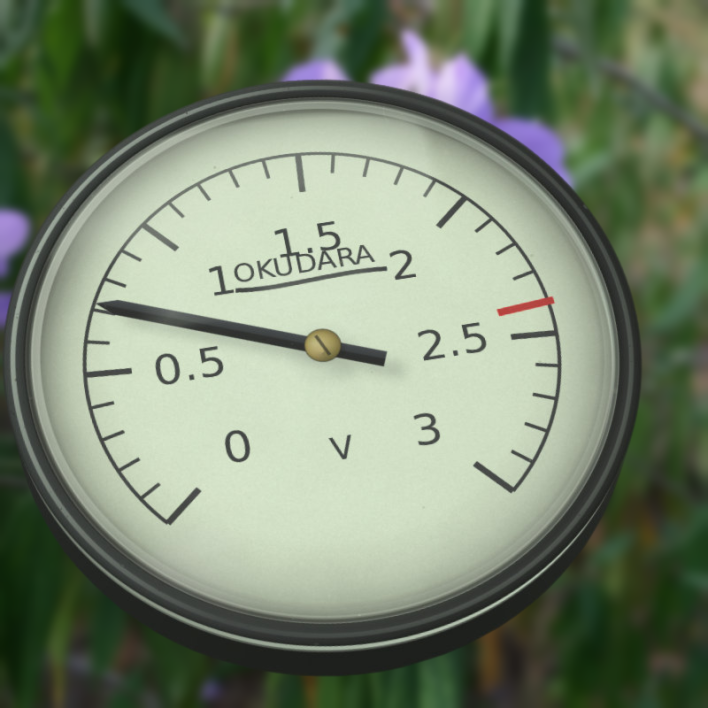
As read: 0.7 V
